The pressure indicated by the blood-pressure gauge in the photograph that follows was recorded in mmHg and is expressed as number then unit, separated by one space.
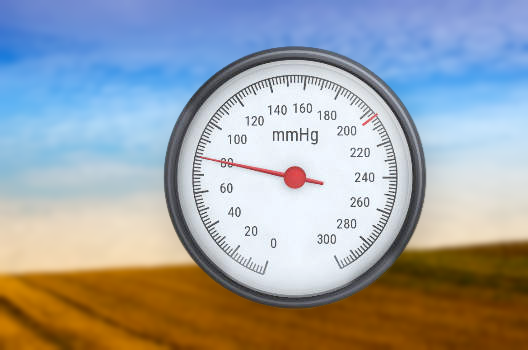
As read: 80 mmHg
